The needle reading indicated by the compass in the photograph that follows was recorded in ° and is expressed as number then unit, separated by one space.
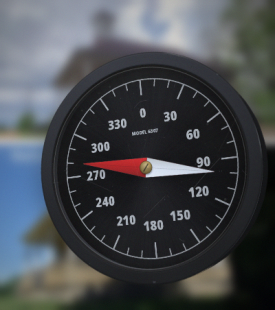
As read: 280 °
